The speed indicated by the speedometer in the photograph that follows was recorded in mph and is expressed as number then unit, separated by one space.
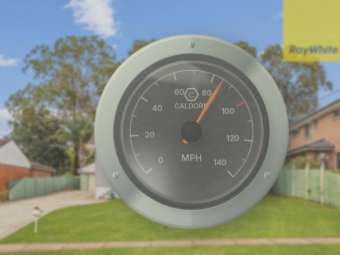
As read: 85 mph
